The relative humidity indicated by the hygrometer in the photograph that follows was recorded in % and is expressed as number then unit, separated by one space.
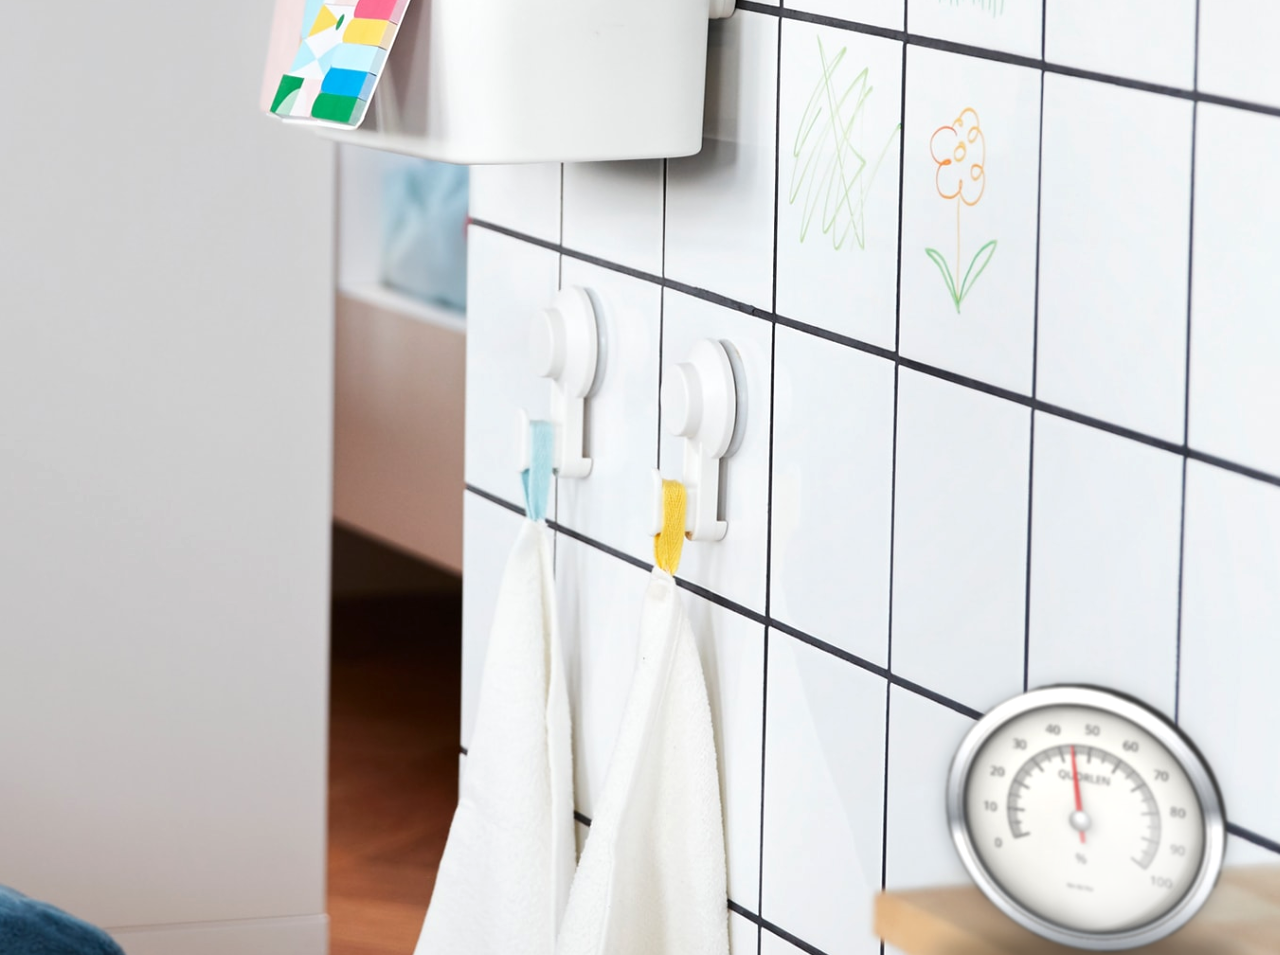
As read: 45 %
